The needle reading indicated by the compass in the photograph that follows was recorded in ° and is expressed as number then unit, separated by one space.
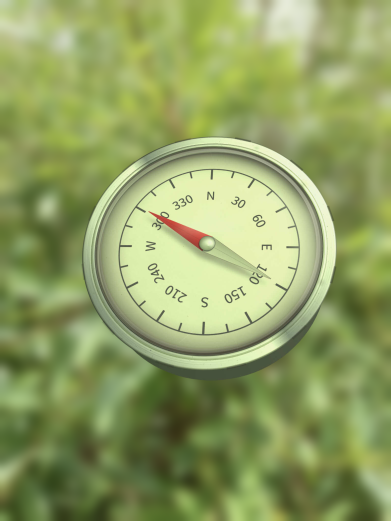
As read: 300 °
